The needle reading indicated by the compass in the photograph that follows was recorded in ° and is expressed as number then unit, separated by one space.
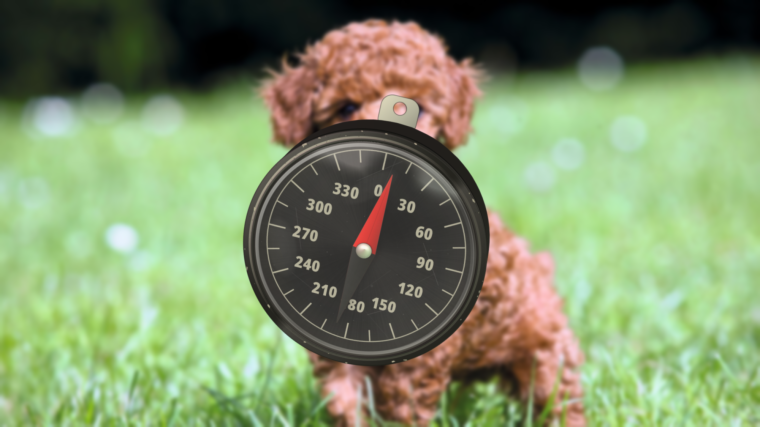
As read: 7.5 °
